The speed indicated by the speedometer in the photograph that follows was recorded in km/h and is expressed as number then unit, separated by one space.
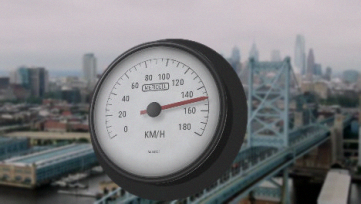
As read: 150 km/h
